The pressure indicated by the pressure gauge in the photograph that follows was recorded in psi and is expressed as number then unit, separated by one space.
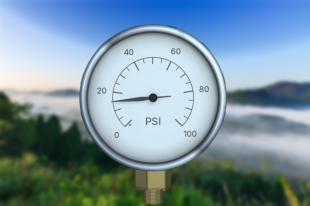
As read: 15 psi
